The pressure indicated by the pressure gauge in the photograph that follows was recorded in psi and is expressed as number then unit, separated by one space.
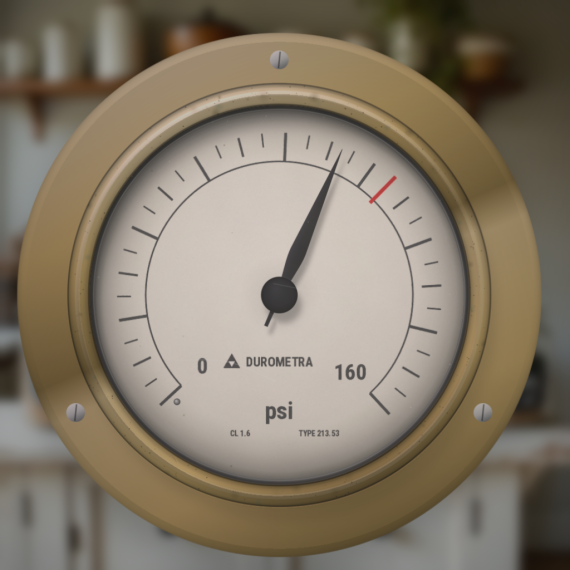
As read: 92.5 psi
